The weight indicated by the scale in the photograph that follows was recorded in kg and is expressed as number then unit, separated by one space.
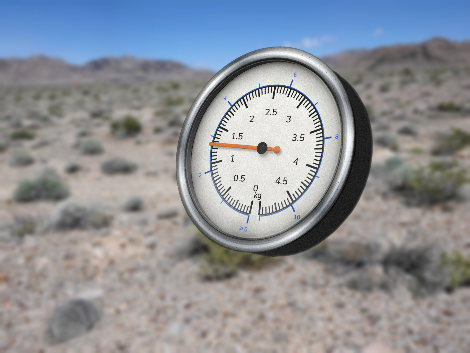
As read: 1.25 kg
